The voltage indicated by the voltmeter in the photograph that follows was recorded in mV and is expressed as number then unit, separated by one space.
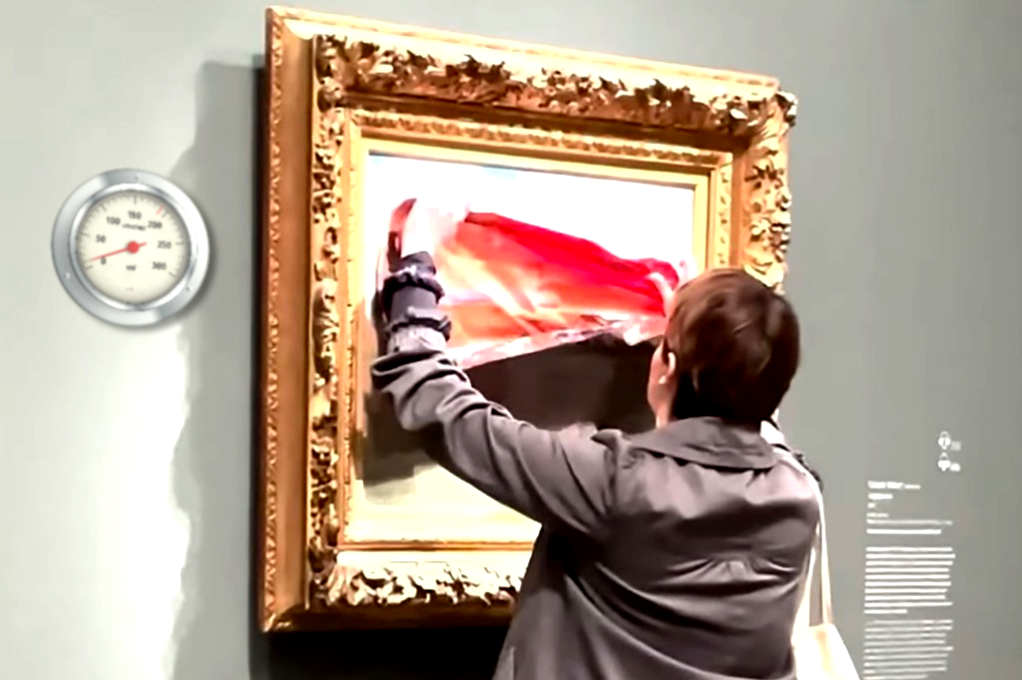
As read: 10 mV
